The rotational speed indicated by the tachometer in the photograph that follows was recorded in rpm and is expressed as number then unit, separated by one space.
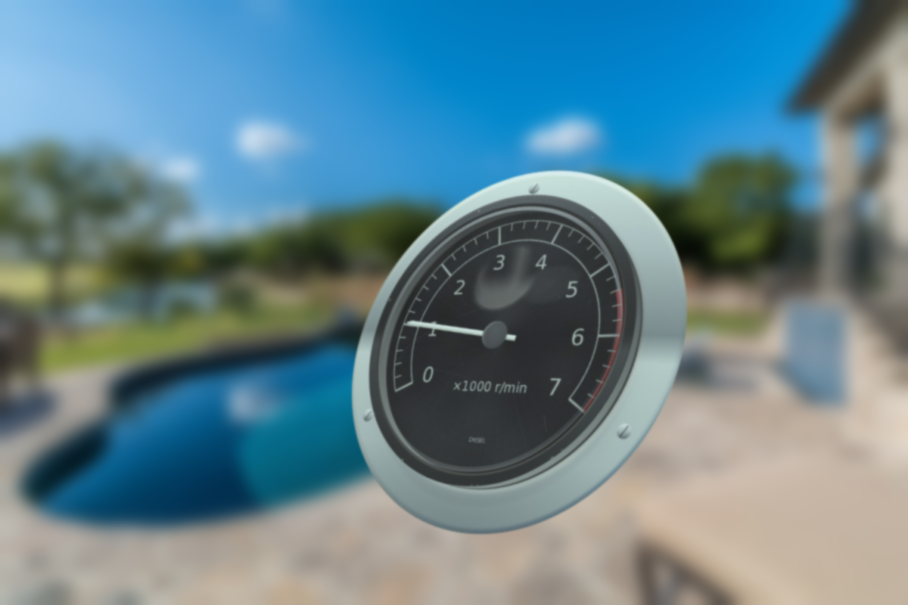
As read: 1000 rpm
